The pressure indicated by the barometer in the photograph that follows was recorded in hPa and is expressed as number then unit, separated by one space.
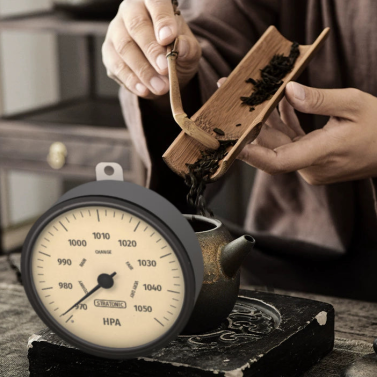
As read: 972 hPa
